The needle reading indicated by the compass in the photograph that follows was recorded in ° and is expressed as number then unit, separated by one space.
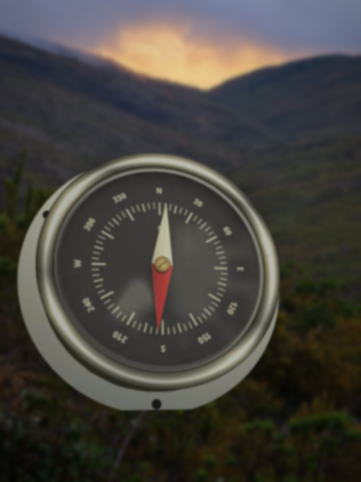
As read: 185 °
